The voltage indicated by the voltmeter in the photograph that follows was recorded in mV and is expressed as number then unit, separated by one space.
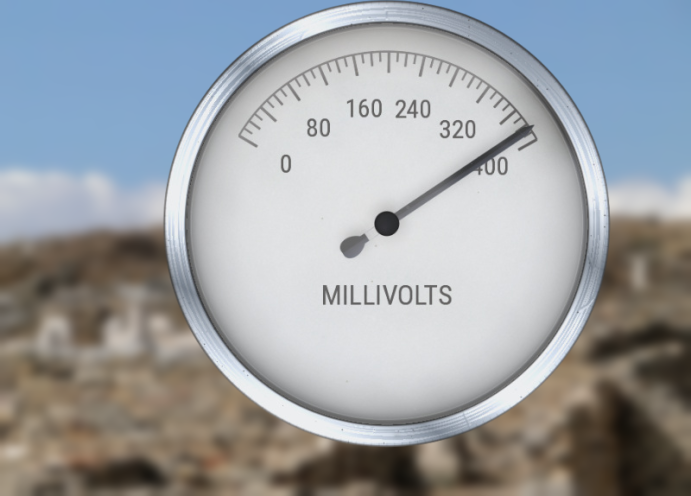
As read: 385 mV
